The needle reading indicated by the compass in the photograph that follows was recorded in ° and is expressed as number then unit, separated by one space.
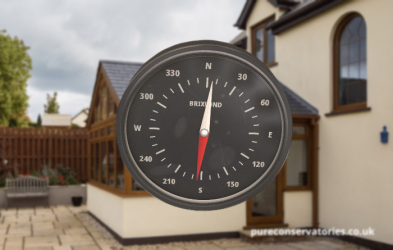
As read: 185 °
